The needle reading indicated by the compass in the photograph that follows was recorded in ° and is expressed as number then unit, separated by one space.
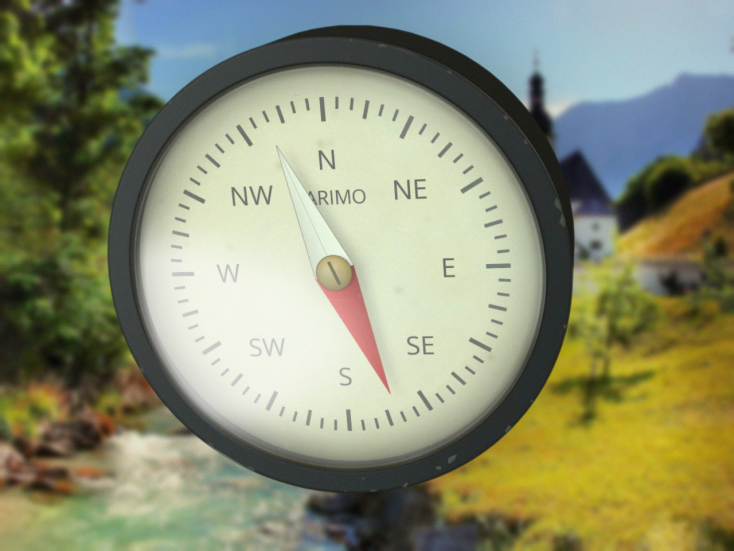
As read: 160 °
